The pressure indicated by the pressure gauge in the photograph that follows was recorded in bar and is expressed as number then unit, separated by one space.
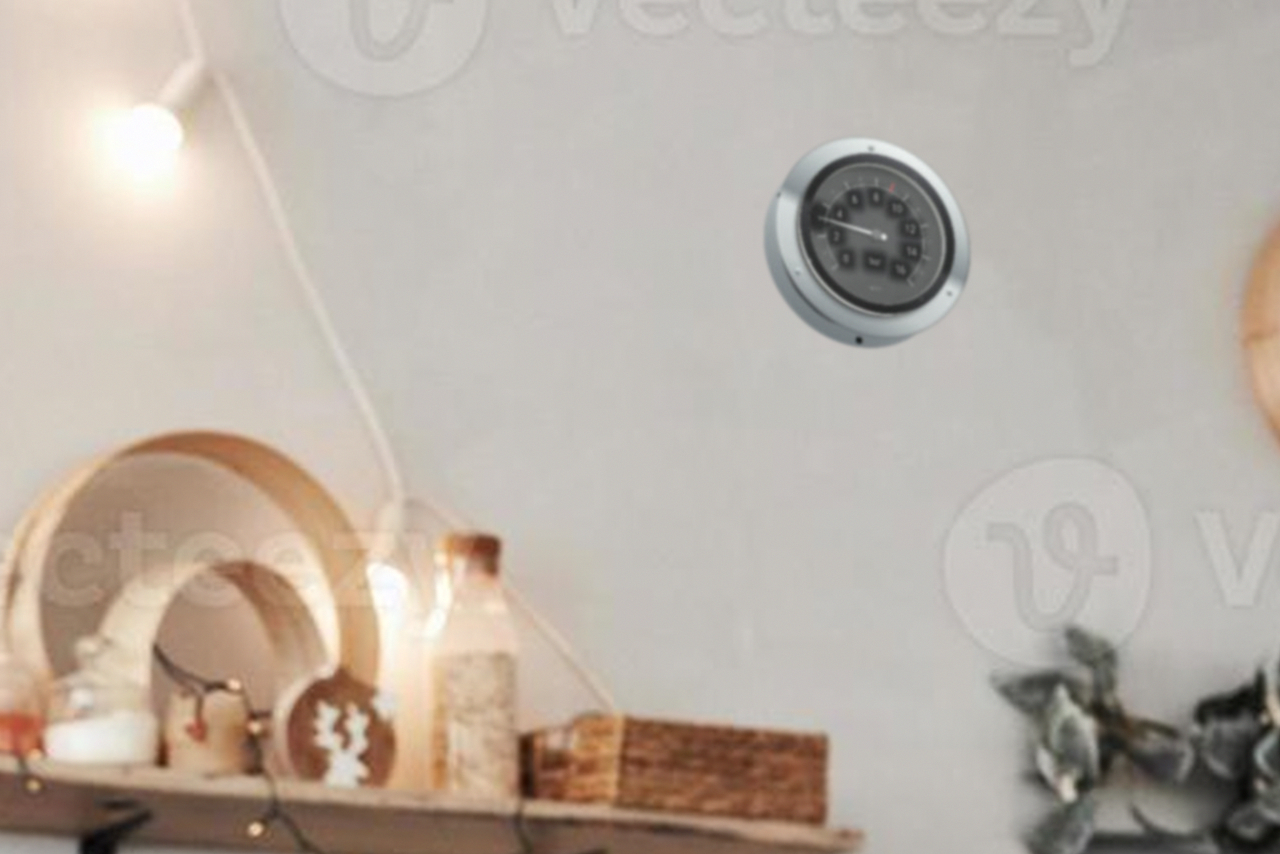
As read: 3 bar
